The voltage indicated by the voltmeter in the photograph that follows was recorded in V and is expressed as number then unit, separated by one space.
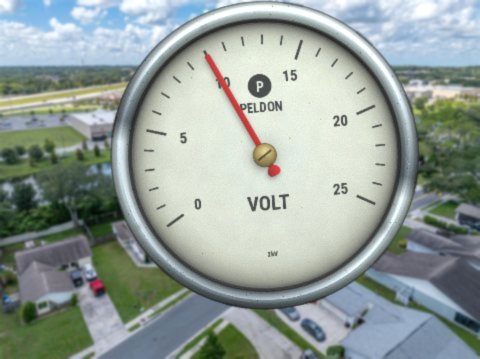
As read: 10 V
